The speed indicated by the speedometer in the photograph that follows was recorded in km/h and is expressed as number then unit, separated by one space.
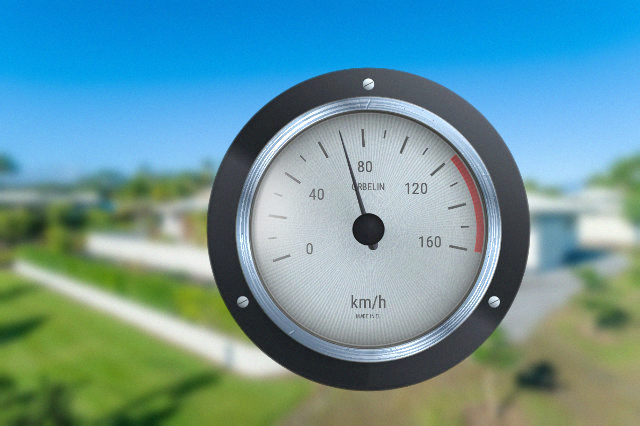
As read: 70 km/h
